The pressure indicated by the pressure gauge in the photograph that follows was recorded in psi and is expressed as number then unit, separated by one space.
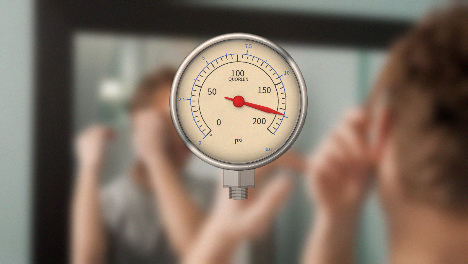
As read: 180 psi
